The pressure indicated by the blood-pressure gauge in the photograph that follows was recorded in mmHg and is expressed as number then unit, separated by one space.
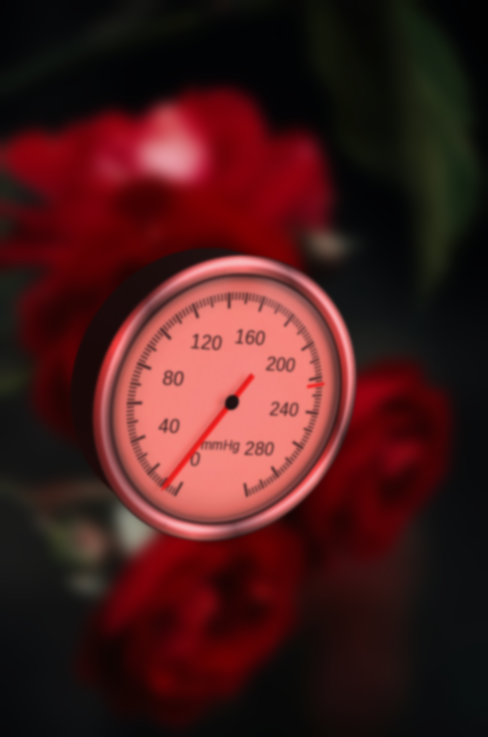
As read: 10 mmHg
